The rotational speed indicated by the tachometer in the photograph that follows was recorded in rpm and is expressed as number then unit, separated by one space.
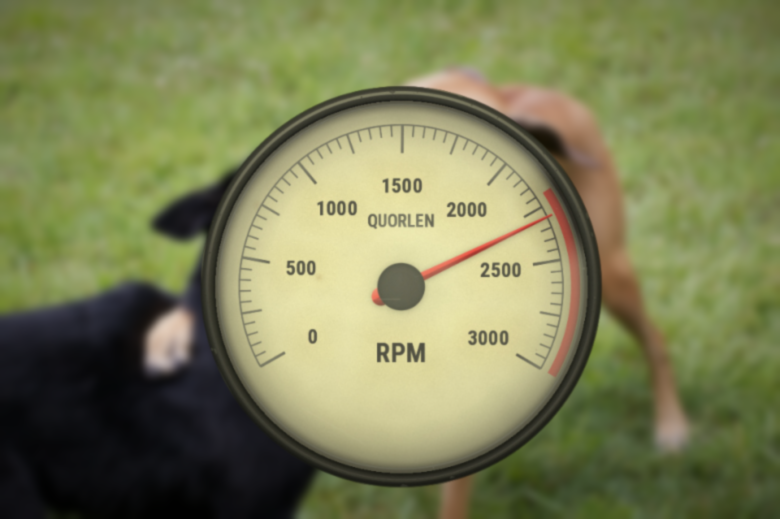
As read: 2300 rpm
